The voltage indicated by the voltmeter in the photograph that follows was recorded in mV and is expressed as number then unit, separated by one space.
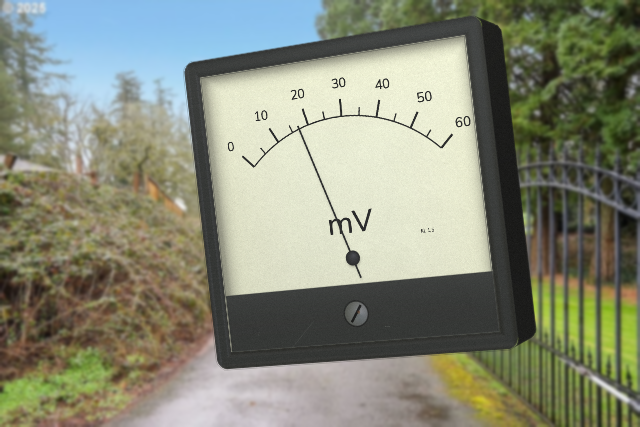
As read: 17.5 mV
